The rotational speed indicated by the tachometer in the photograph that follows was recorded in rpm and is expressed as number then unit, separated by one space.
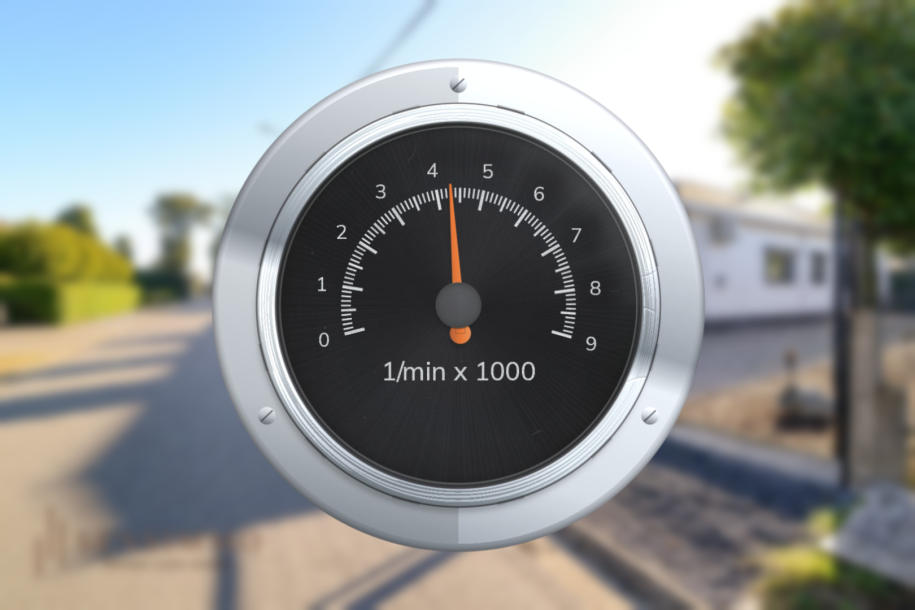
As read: 4300 rpm
